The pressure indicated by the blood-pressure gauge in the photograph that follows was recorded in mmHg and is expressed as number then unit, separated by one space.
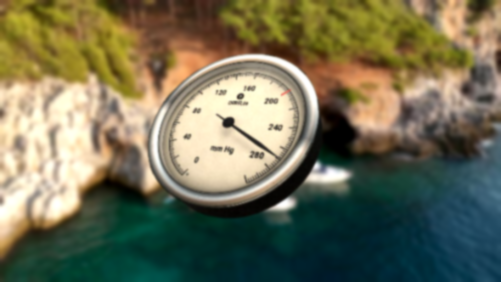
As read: 270 mmHg
